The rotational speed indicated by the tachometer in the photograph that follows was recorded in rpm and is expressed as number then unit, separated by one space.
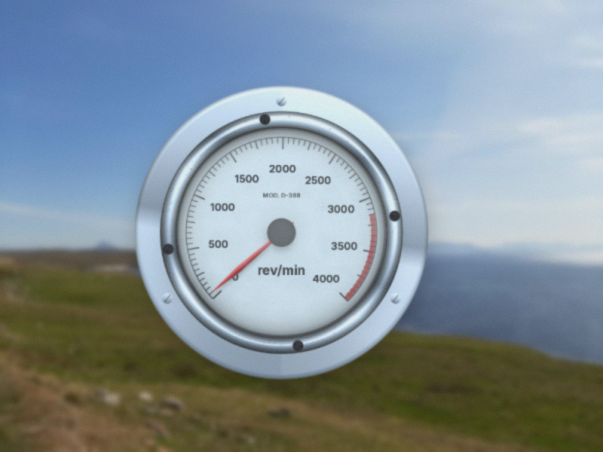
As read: 50 rpm
